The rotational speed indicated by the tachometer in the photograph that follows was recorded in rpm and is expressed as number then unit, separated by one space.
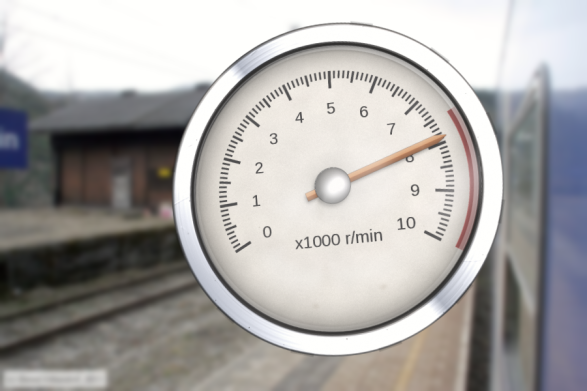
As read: 7900 rpm
